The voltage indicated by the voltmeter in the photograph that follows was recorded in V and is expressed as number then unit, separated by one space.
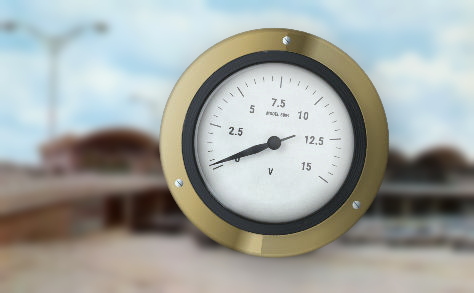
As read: 0.25 V
